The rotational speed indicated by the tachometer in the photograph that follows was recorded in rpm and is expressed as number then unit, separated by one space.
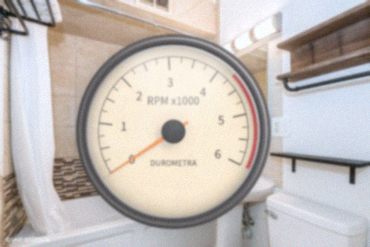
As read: 0 rpm
